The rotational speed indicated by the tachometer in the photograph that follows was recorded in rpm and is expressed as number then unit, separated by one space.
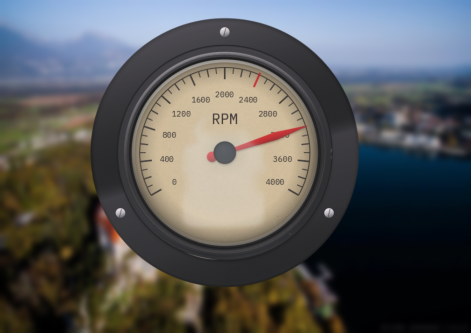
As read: 3200 rpm
